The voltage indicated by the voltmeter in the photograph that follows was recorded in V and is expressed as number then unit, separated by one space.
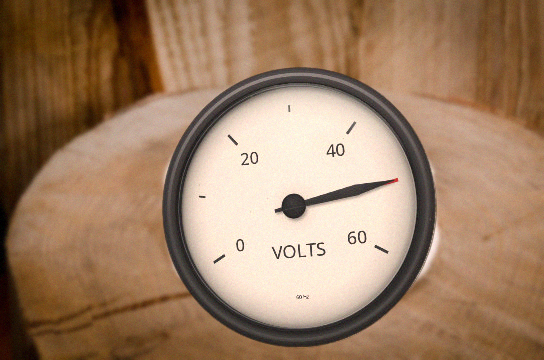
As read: 50 V
